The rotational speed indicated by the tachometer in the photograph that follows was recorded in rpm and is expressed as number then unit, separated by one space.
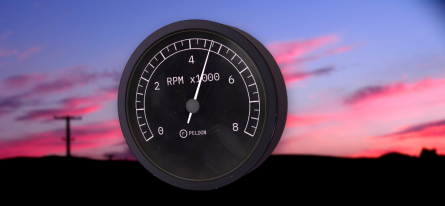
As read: 4750 rpm
